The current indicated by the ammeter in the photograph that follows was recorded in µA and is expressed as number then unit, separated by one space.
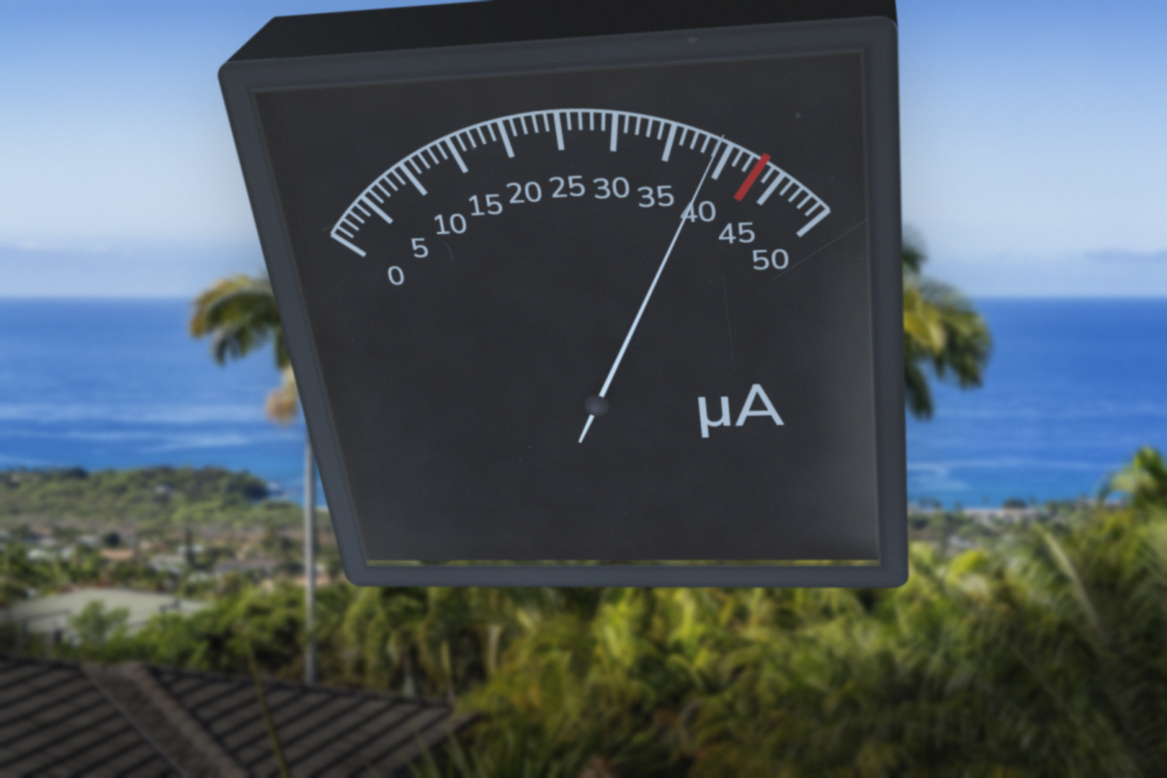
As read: 39 µA
